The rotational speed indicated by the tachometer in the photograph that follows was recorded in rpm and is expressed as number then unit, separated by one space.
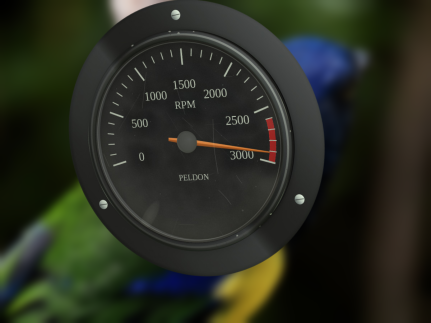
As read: 2900 rpm
